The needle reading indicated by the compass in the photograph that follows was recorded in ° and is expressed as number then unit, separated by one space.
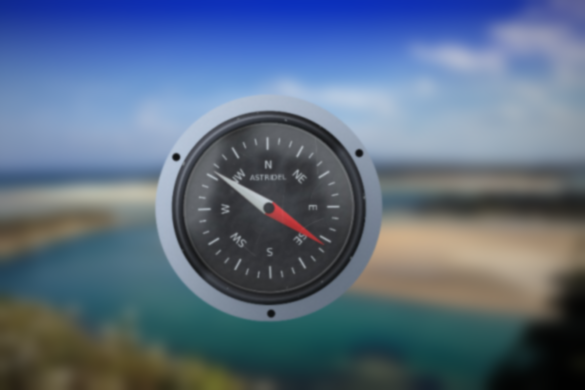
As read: 125 °
